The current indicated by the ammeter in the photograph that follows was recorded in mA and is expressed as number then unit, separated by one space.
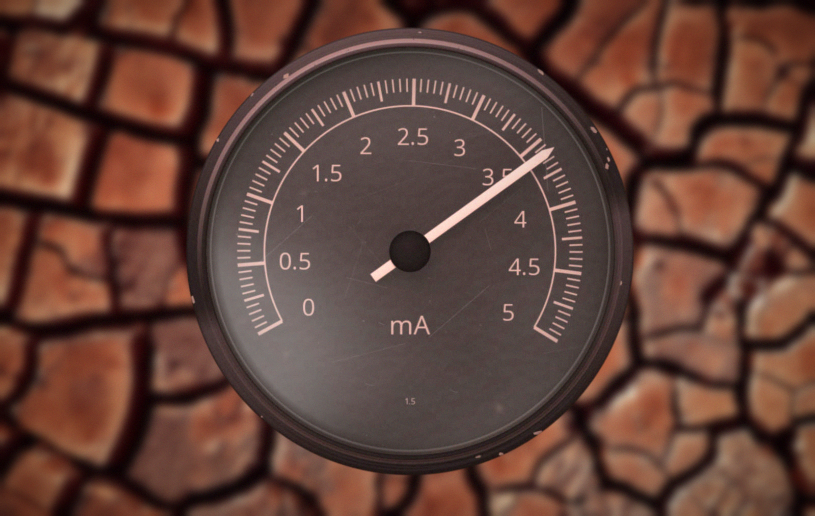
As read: 3.6 mA
